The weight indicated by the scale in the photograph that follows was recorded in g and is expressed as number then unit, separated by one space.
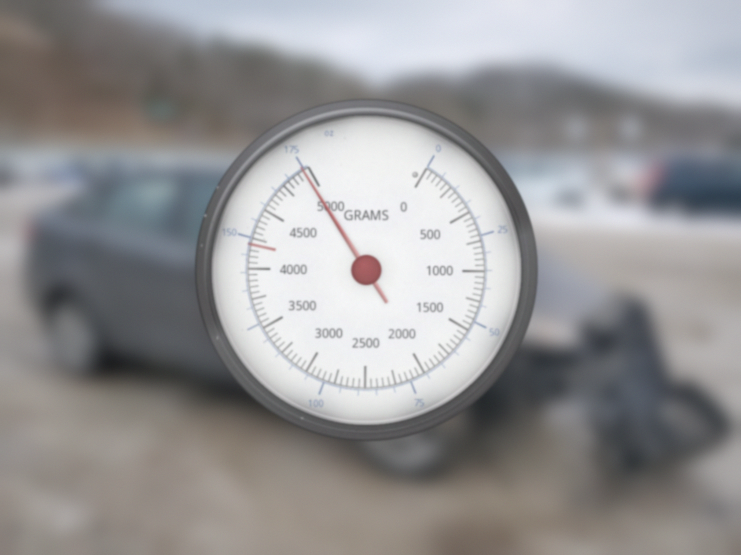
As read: 4950 g
